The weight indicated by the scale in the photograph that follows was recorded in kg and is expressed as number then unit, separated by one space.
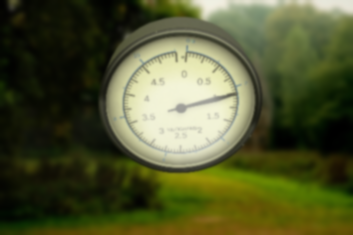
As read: 1 kg
